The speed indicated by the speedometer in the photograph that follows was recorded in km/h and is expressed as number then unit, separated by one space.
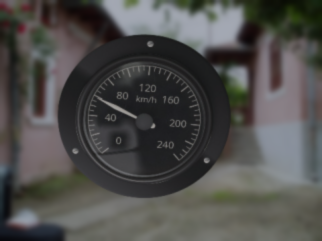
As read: 60 km/h
